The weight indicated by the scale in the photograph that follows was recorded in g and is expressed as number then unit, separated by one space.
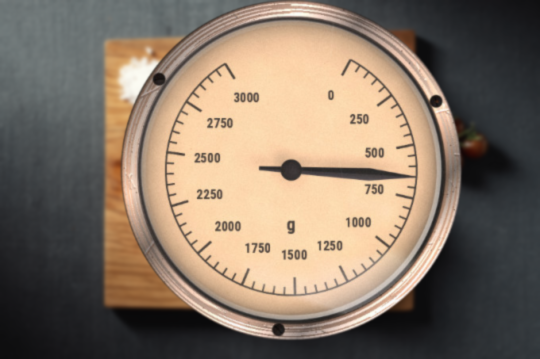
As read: 650 g
